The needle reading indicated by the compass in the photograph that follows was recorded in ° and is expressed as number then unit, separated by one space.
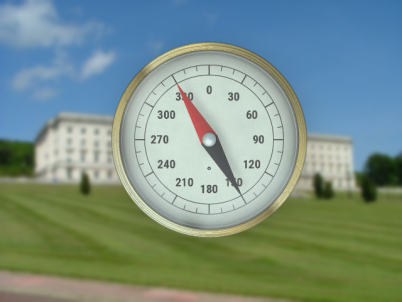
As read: 330 °
